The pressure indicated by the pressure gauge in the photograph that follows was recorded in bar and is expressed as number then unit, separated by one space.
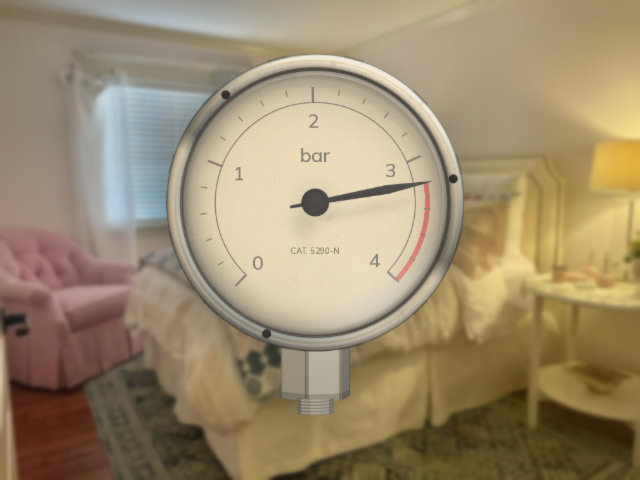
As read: 3.2 bar
